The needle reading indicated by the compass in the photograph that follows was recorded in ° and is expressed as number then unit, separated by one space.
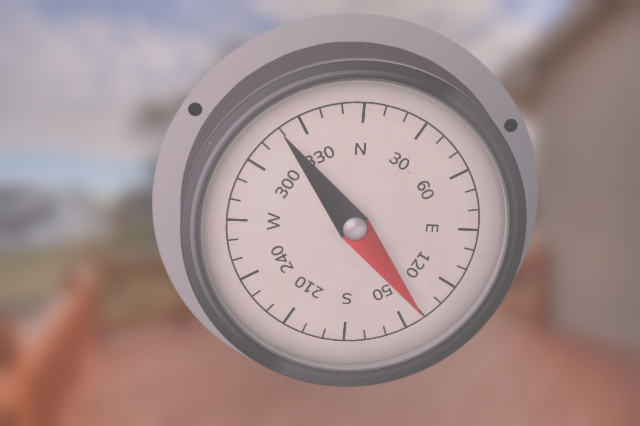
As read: 140 °
